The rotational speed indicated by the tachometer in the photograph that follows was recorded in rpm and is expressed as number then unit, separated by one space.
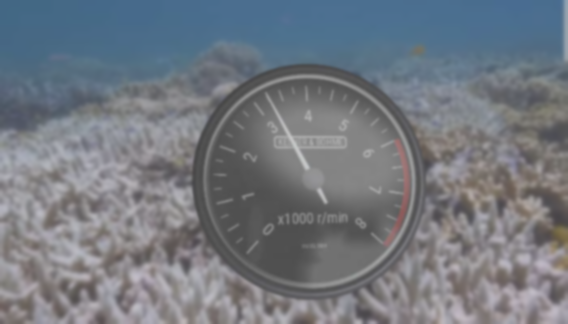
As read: 3250 rpm
